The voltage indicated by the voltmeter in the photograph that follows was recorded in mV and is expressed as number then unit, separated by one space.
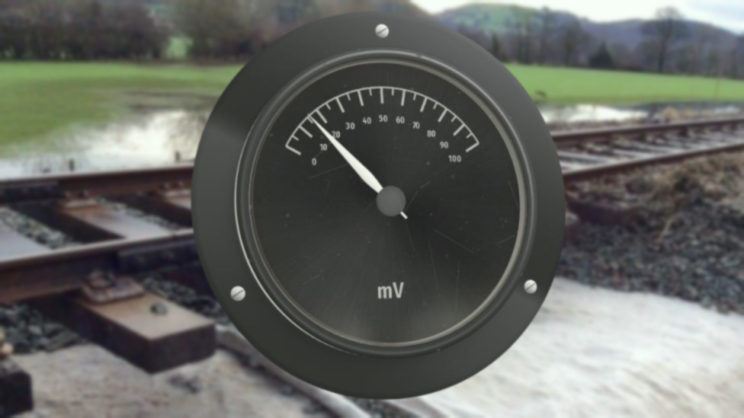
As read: 15 mV
